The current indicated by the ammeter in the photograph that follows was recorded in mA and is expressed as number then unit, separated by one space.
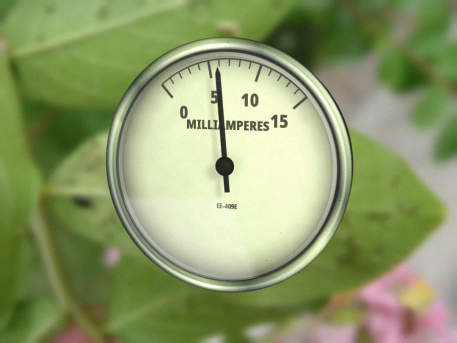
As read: 6 mA
